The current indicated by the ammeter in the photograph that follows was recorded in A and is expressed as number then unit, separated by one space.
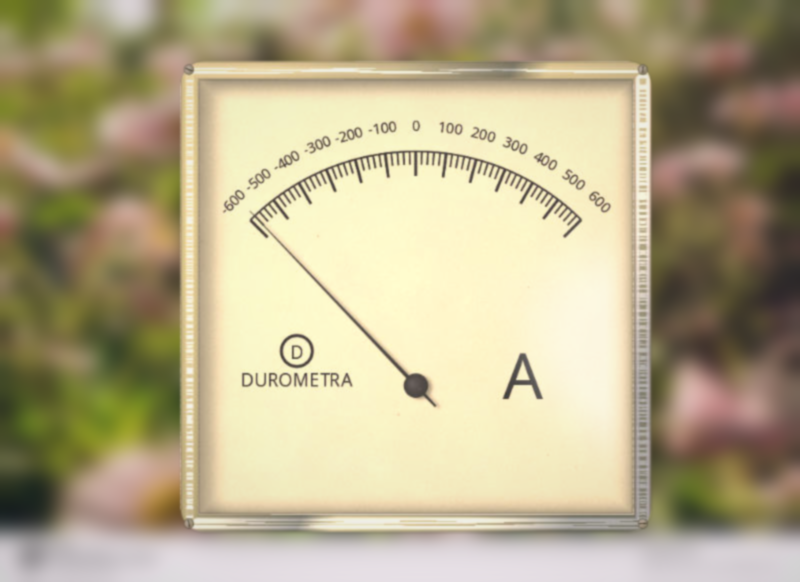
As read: -580 A
